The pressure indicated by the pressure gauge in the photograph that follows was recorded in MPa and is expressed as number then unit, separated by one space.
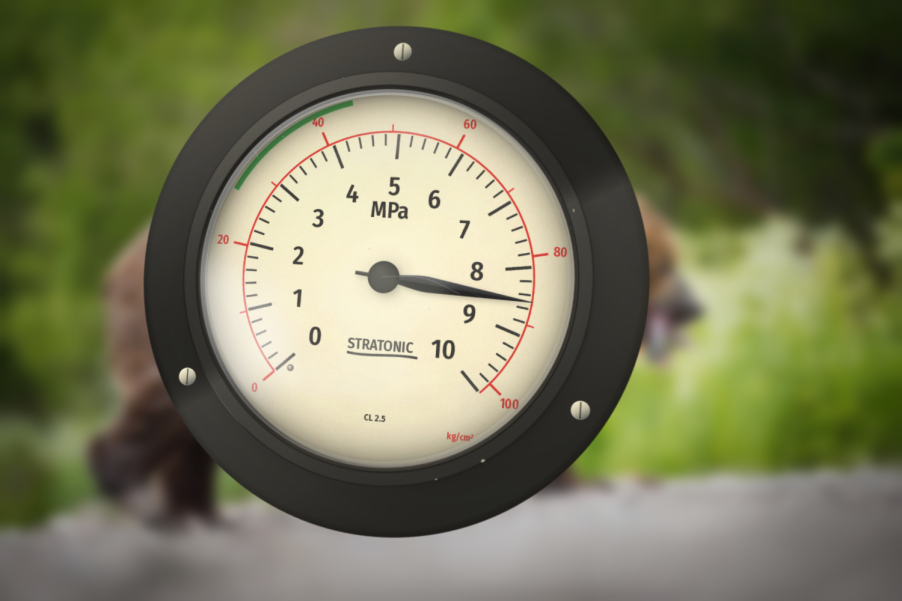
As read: 8.5 MPa
